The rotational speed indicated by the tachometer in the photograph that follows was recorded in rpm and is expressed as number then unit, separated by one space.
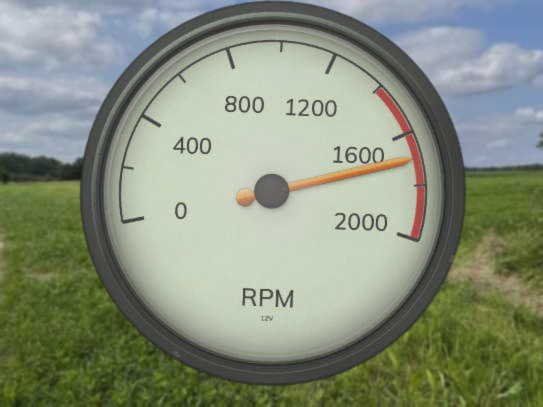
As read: 1700 rpm
